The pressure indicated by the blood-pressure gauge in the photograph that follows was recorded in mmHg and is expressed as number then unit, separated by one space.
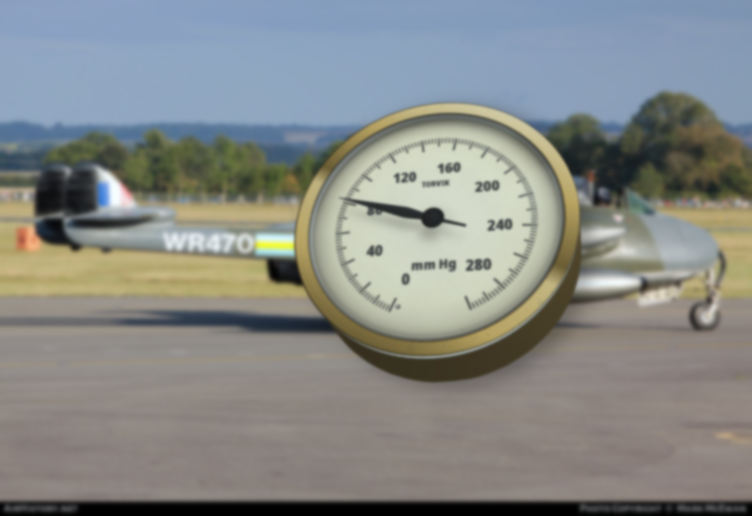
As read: 80 mmHg
